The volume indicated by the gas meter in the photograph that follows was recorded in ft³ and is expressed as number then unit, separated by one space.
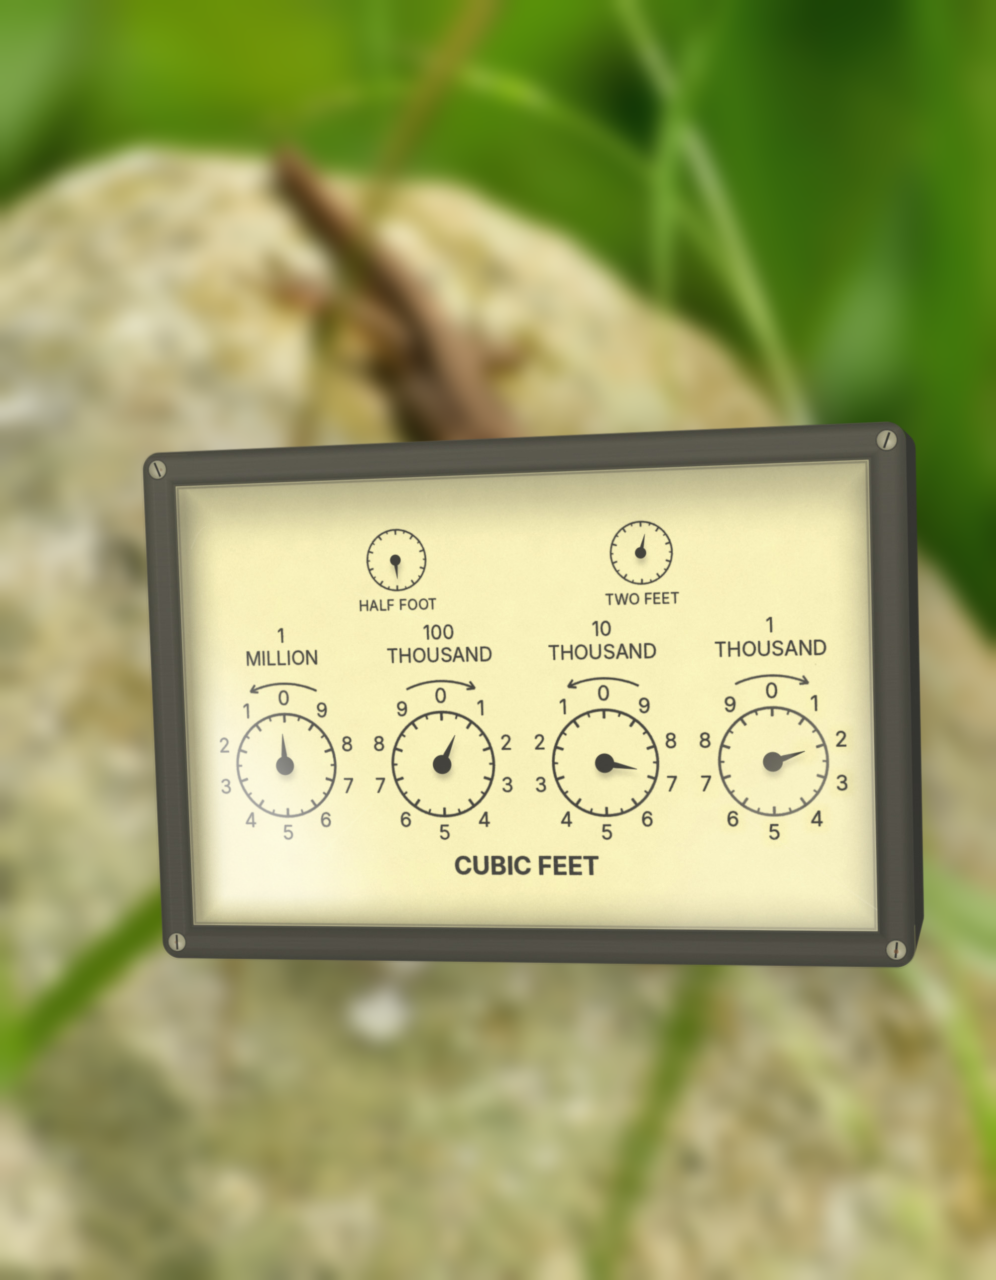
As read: 7200 ft³
